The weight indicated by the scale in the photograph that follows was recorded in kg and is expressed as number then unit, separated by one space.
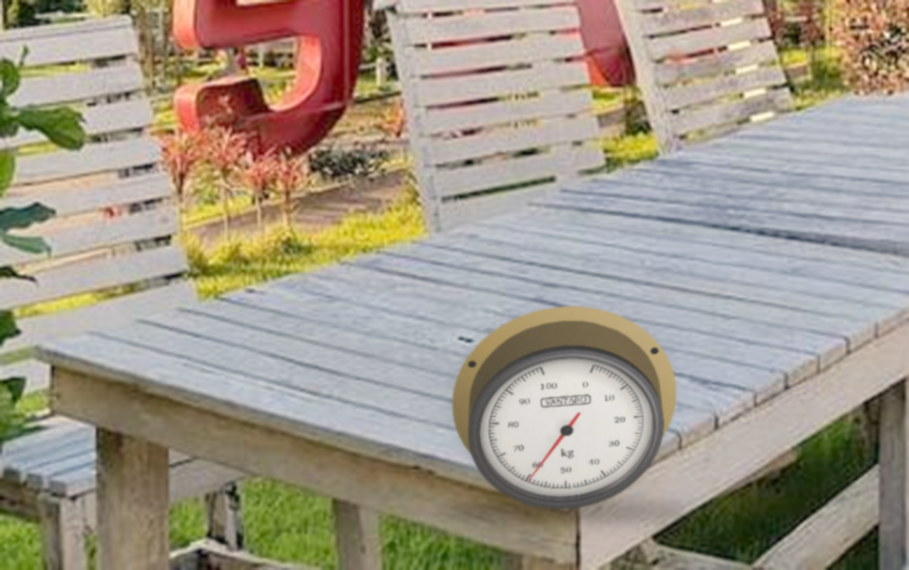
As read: 60 kg
